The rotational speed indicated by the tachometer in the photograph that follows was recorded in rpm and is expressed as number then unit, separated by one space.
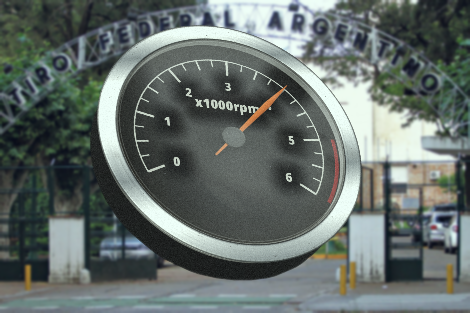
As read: 4000 rpm
